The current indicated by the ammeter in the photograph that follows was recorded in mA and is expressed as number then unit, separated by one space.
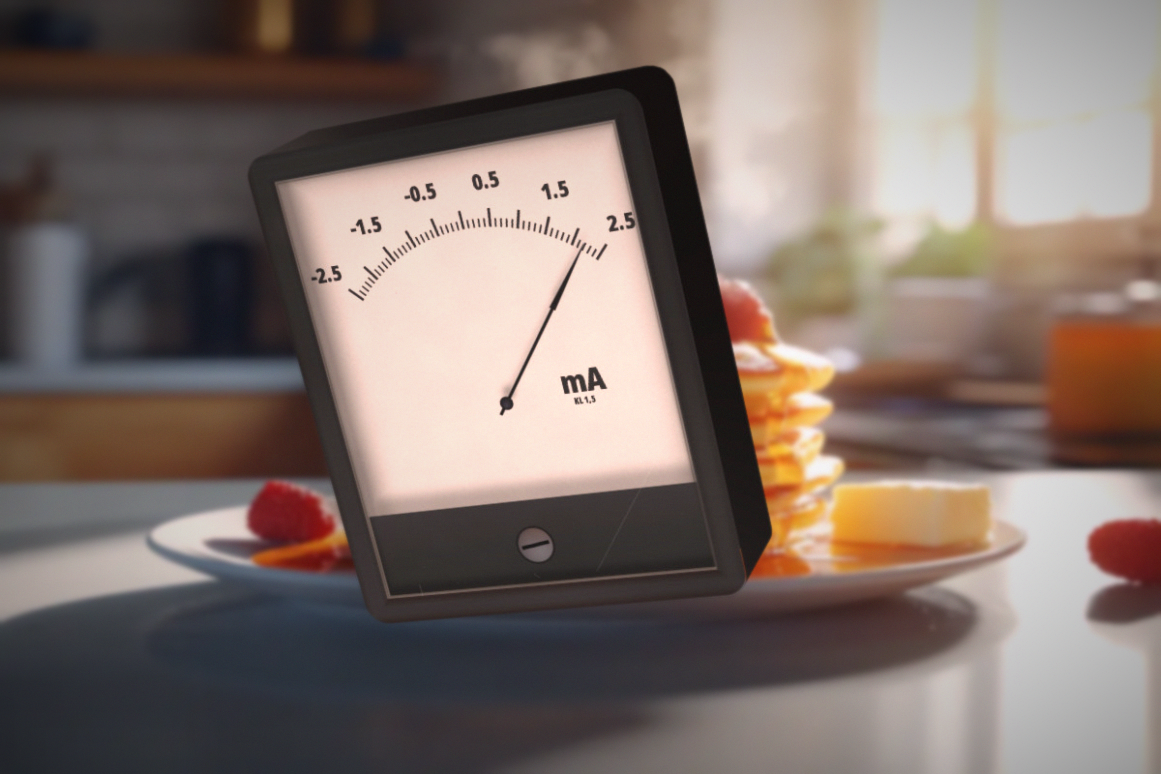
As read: 2.2 mA
